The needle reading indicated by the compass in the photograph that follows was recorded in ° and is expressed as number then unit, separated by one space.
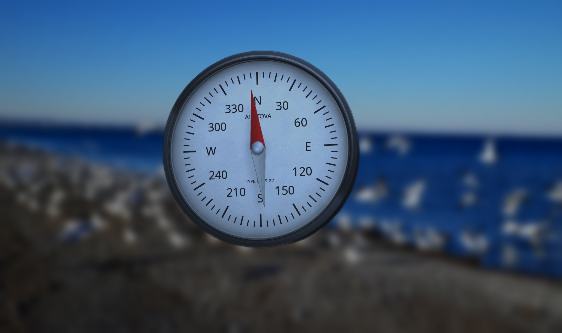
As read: 355 °
